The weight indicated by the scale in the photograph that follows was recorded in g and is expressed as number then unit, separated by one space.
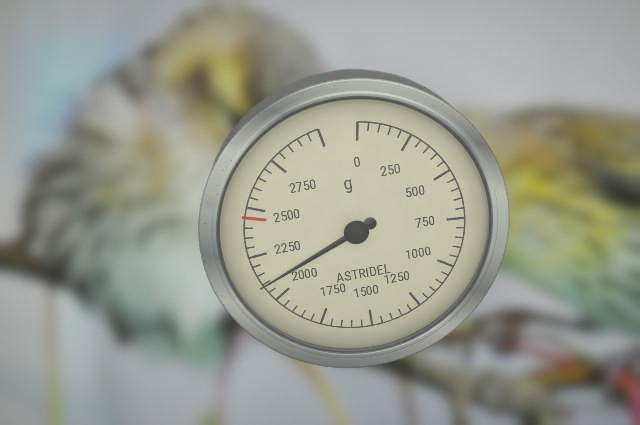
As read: 2100 g
